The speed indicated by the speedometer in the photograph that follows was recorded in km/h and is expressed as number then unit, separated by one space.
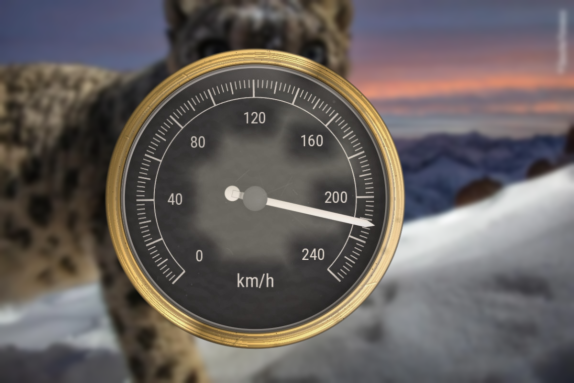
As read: 212 km/h
